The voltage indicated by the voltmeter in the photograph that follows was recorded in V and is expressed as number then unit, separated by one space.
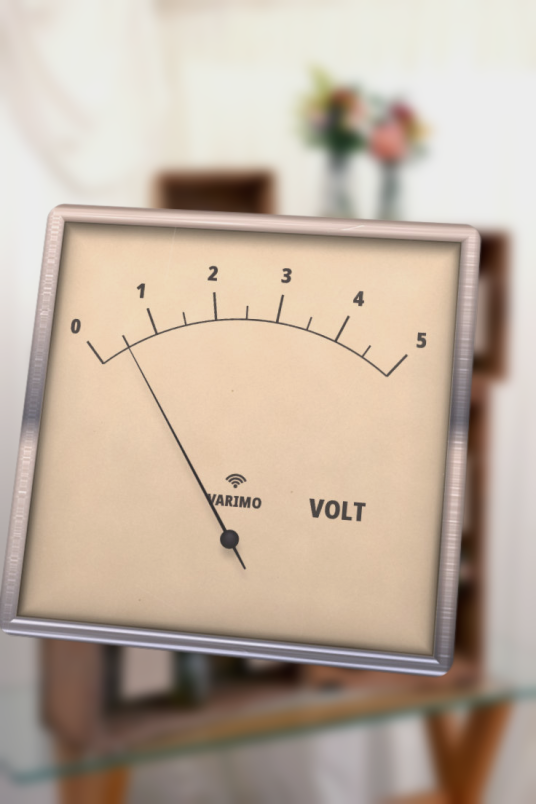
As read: 0.5 V
